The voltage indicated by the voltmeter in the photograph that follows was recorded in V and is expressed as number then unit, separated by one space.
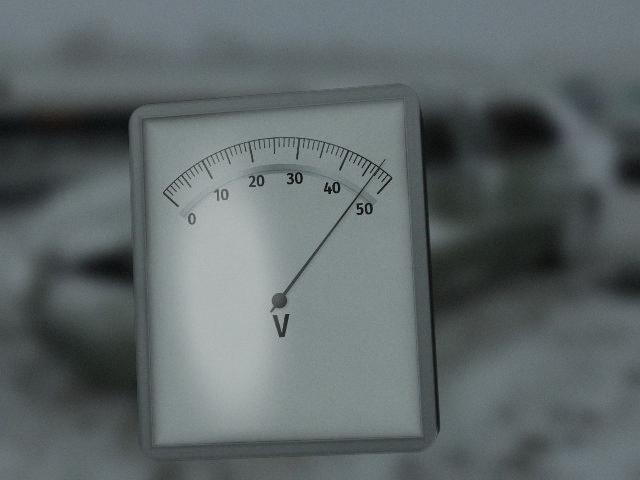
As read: 47 V
